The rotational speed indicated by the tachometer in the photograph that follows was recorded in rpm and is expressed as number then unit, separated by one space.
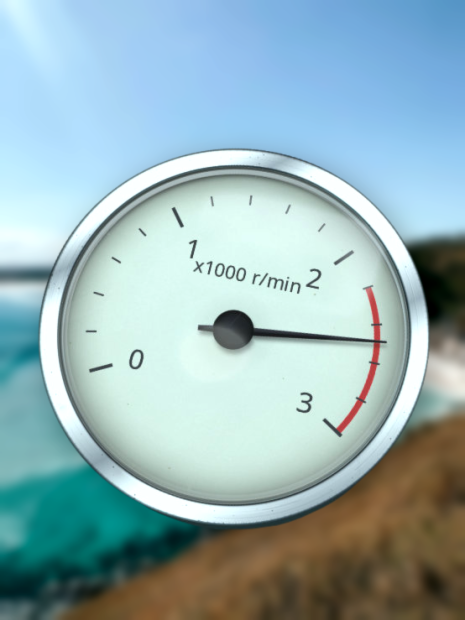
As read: 2500 rpm
